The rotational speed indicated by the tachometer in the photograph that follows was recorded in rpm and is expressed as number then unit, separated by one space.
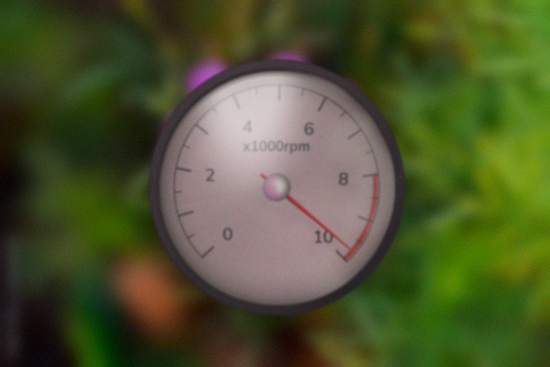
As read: 9750 rpm
